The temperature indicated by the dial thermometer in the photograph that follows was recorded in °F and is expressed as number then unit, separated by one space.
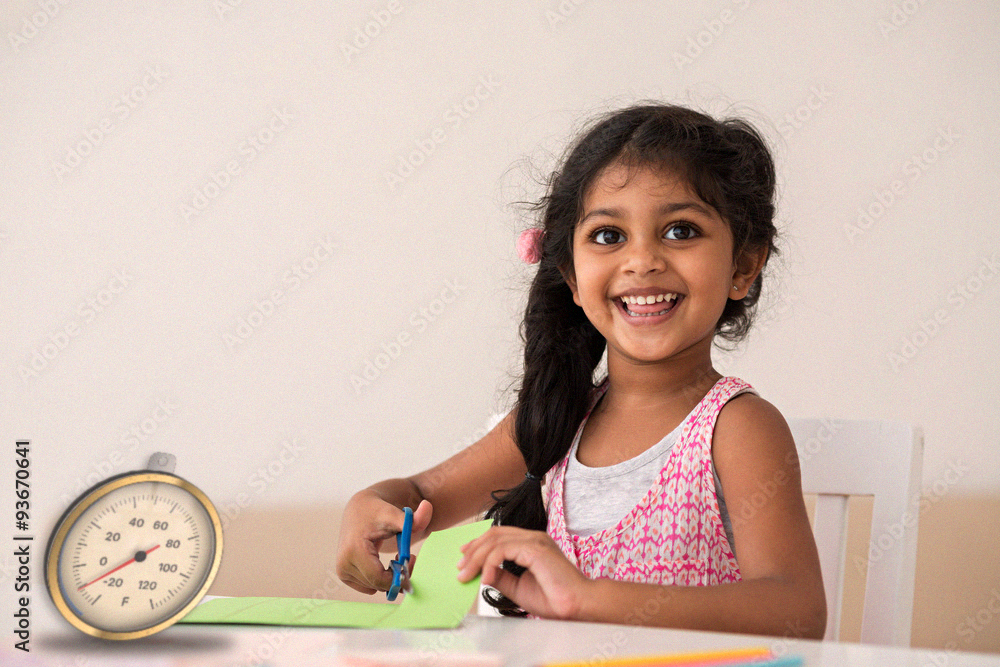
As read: -10 °F
